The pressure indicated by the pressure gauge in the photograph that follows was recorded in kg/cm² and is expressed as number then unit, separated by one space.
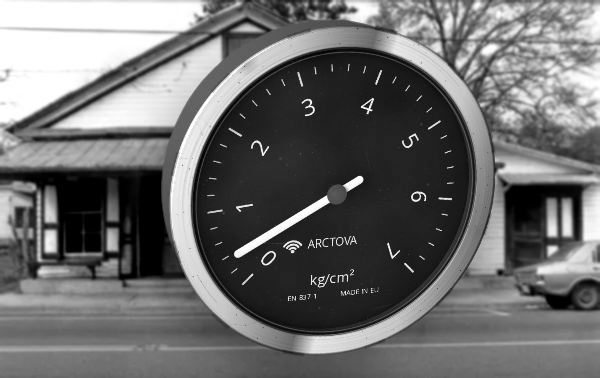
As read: 0.4 kg/cm²
